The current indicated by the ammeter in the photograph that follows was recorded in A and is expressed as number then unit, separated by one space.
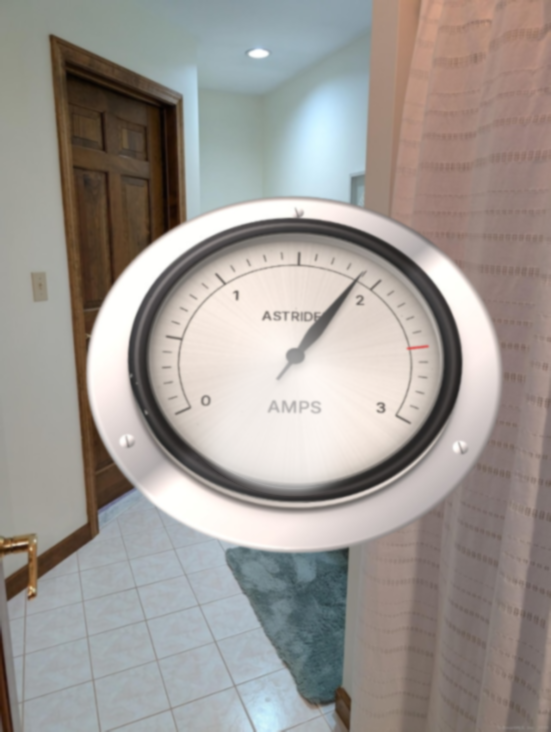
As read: 1.9 A
